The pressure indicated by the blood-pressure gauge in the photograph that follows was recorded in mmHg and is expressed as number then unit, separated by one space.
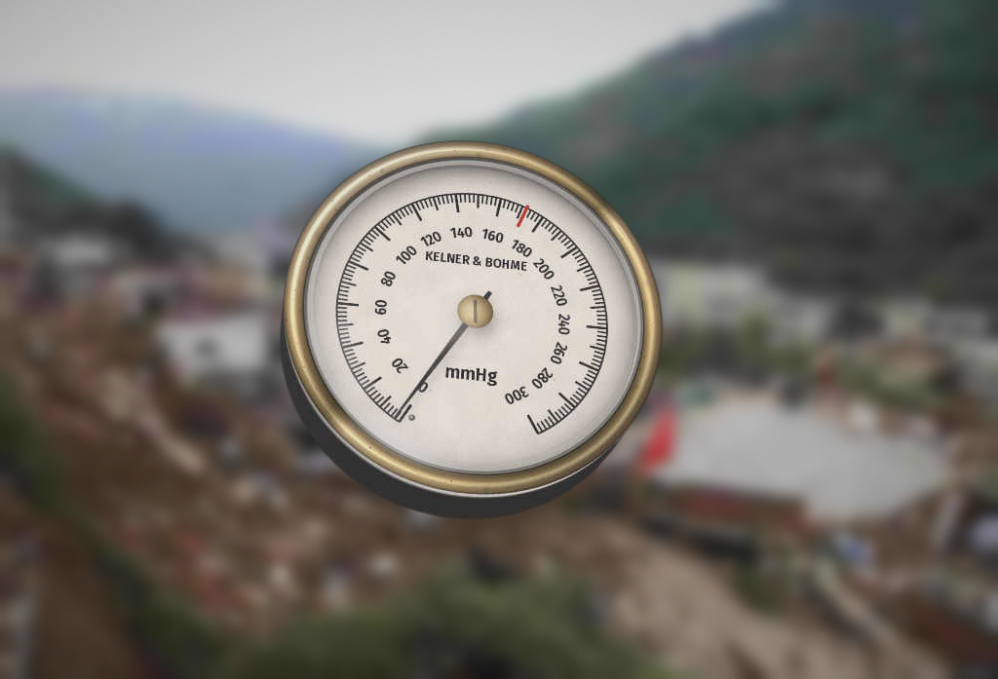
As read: 2 mmHg
